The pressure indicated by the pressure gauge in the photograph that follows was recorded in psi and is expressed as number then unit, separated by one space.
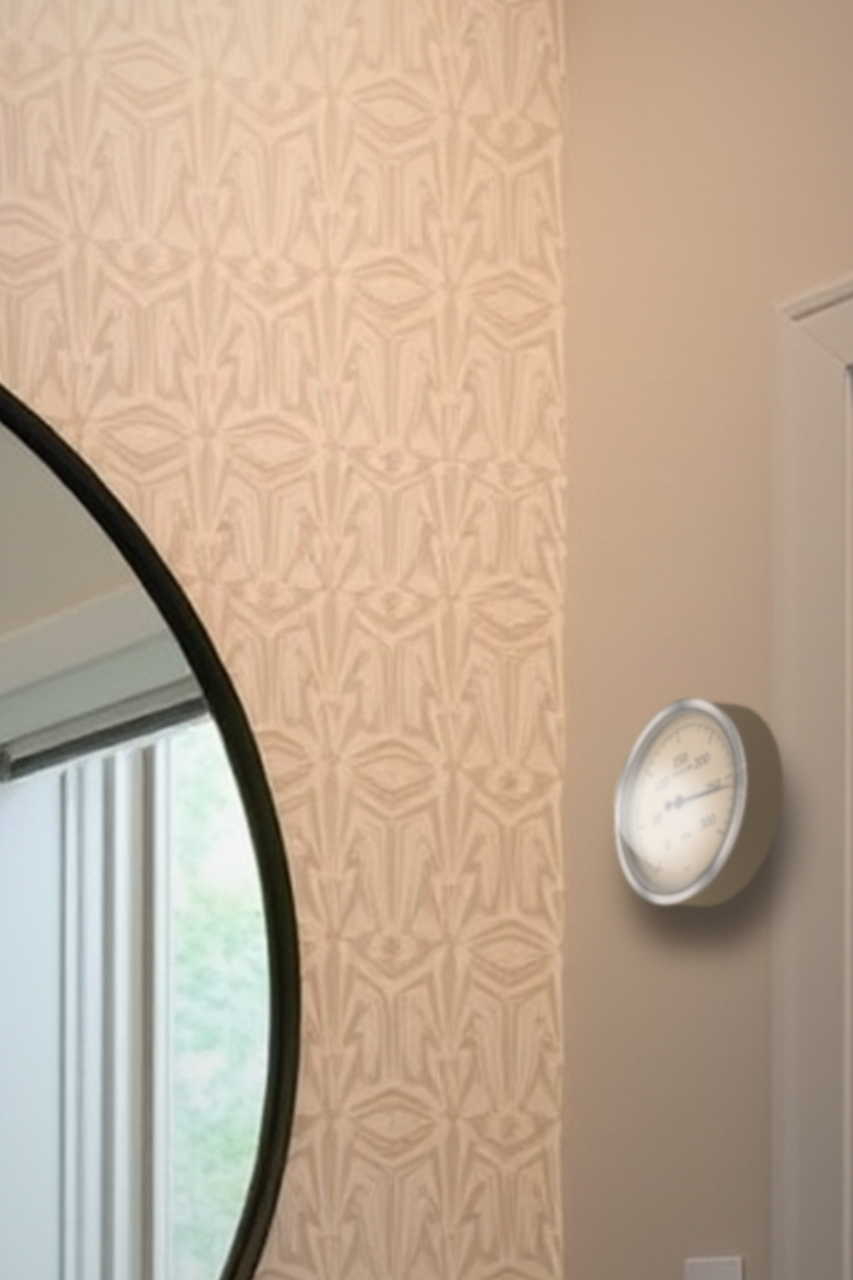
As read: 260 psi
